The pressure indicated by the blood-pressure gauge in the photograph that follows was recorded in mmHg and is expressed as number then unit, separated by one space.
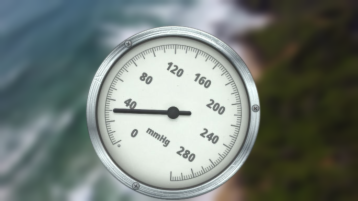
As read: 30 mmHg
